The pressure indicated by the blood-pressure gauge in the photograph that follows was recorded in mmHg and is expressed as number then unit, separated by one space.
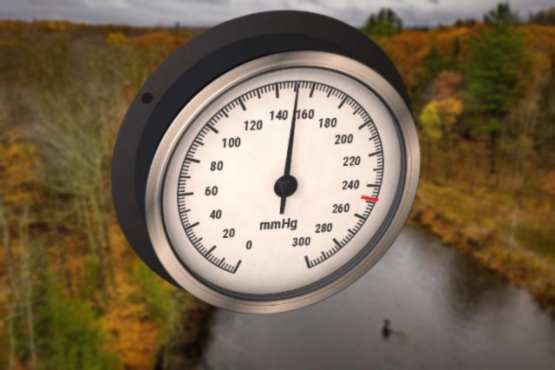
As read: 150 mmHg
